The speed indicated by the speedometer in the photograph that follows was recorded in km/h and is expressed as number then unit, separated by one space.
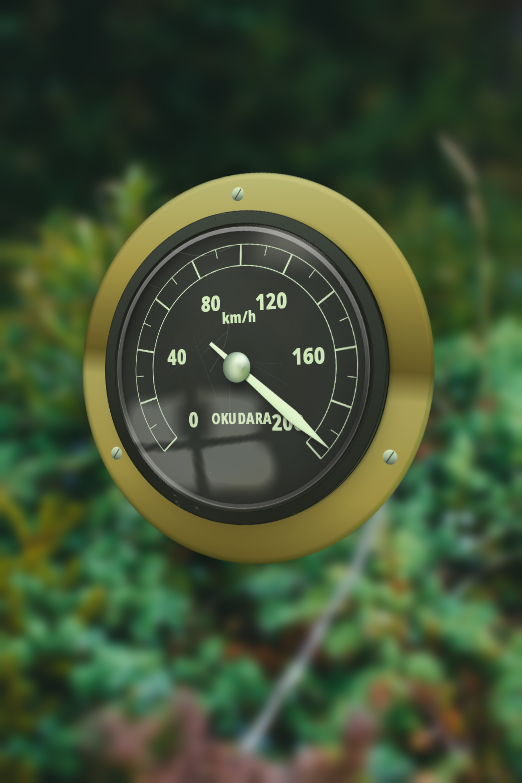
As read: 195 km/h
